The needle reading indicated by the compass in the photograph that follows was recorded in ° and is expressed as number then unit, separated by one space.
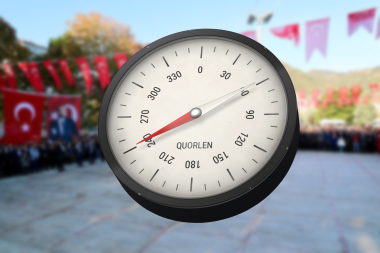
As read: 240 °
